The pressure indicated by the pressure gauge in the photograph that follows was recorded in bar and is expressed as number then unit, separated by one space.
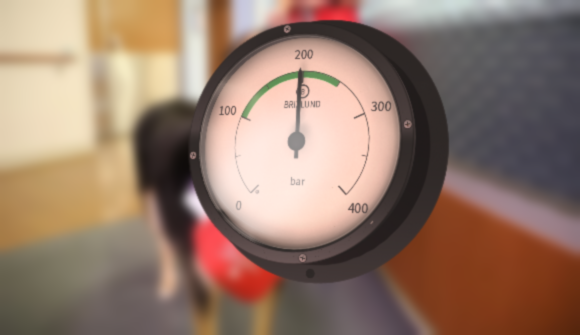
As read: 200 bar
